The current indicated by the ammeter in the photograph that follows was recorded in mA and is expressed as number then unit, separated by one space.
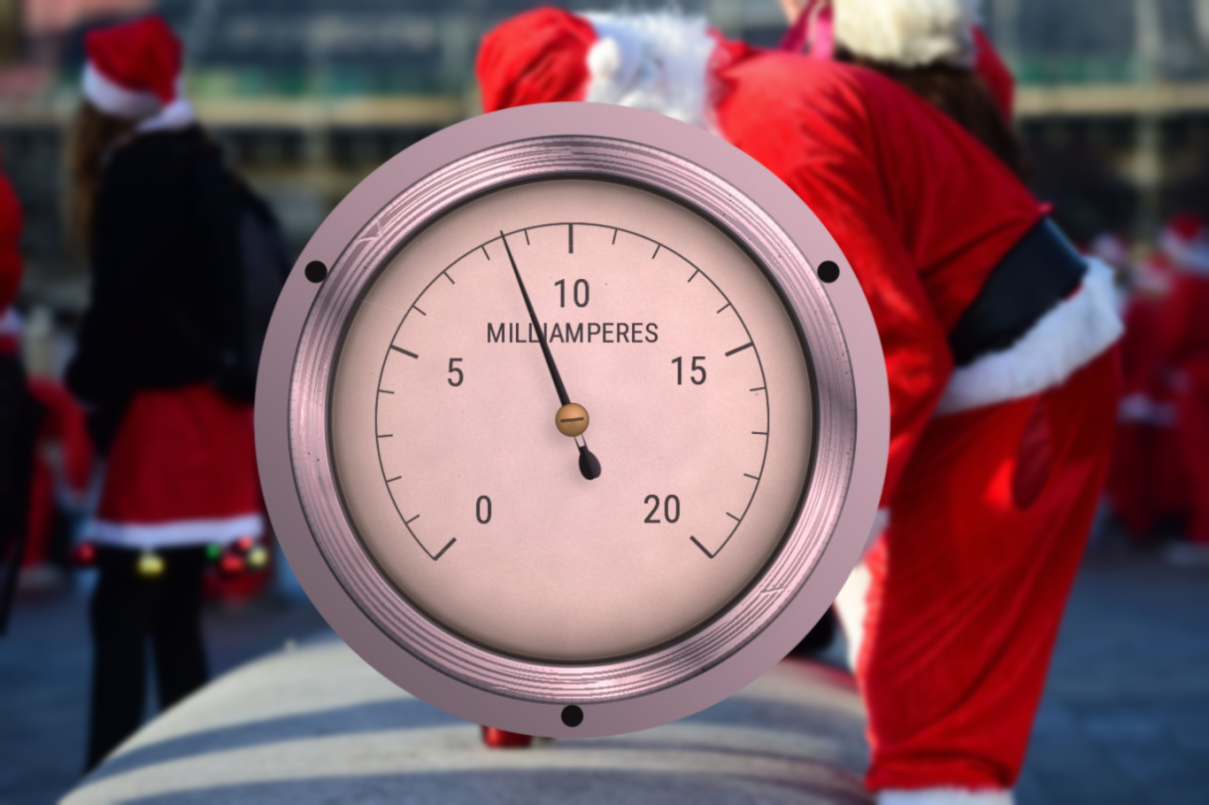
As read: 8.5 mA
